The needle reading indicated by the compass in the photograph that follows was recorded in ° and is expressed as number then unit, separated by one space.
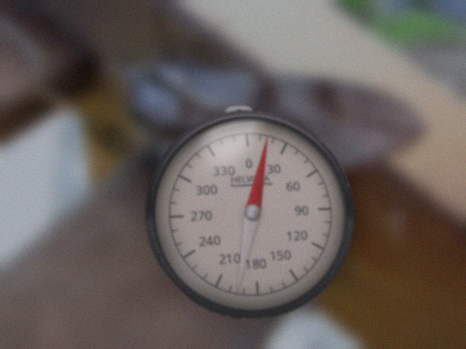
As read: 15 °
